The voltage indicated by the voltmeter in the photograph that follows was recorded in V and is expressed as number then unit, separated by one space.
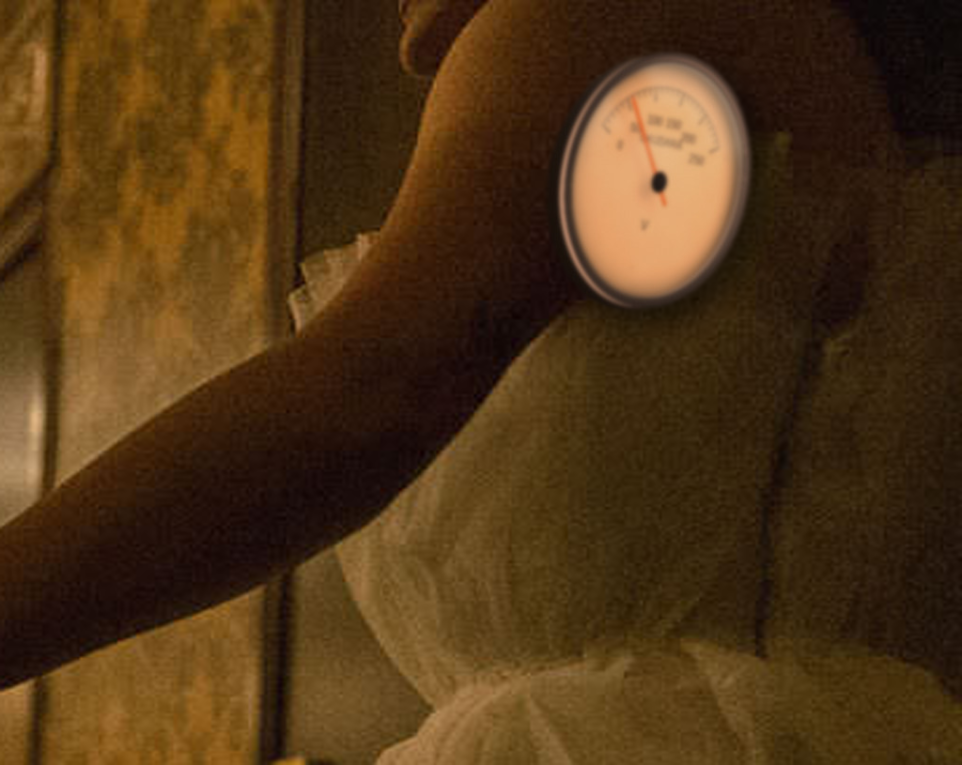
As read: 50 V
